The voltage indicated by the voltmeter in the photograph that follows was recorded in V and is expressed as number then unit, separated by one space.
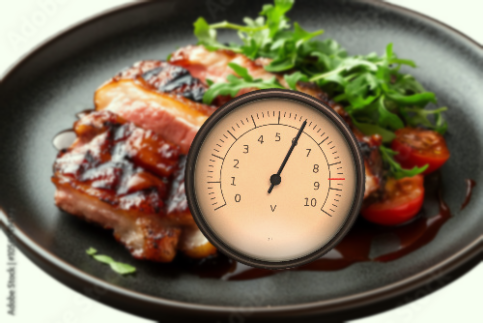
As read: 6 V
